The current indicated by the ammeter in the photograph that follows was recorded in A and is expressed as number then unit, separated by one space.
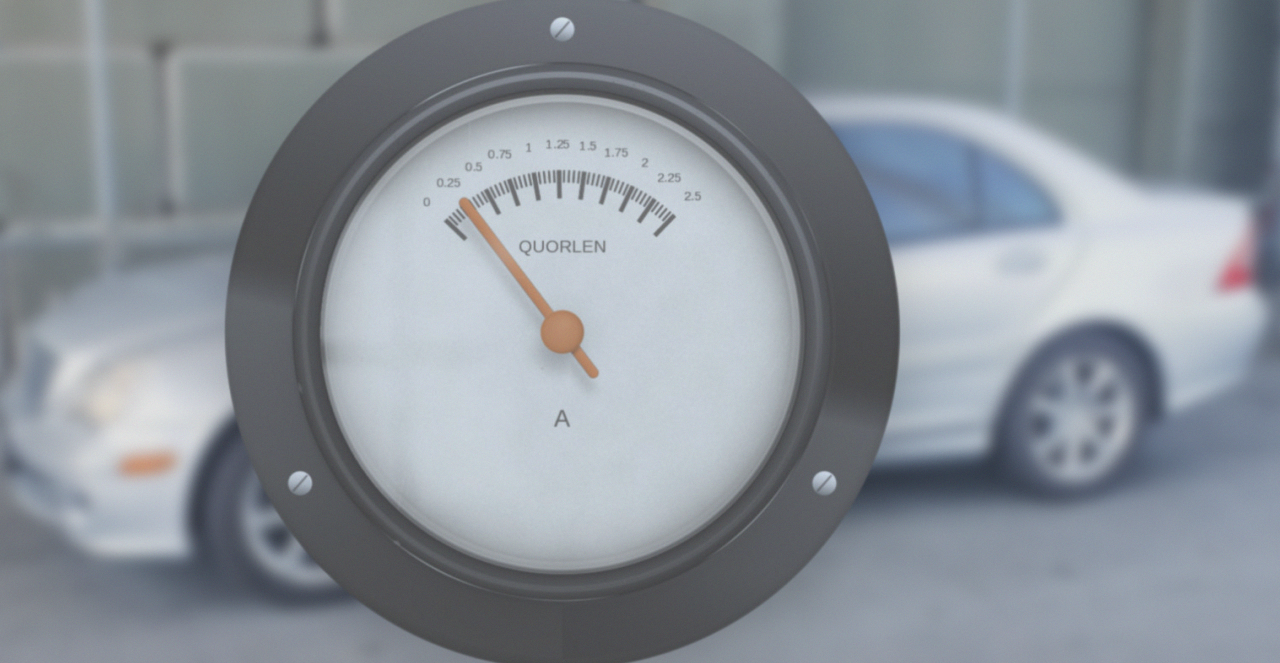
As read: 0.25 A
